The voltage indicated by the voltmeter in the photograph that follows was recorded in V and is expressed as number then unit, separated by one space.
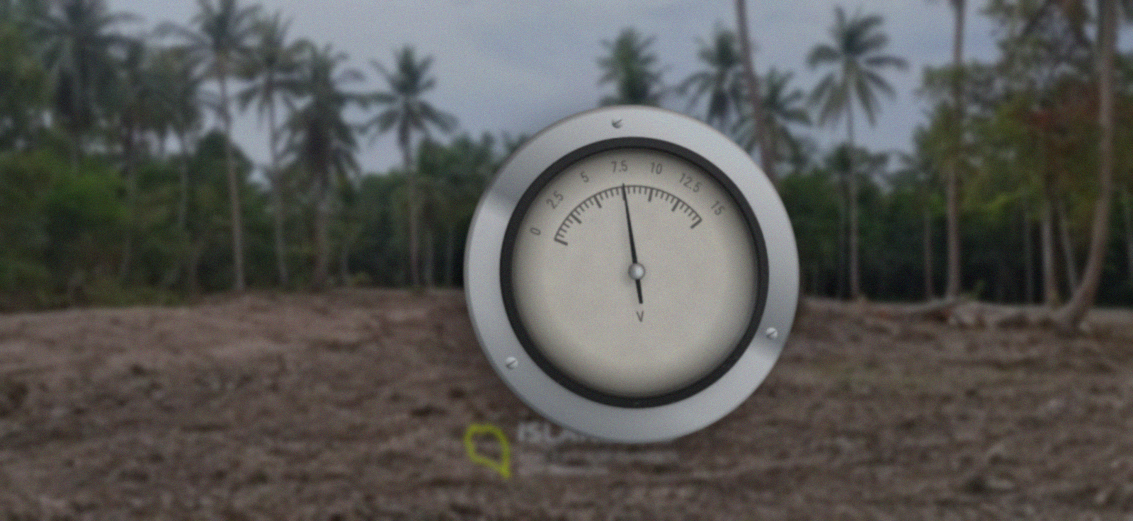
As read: 7.5 V
